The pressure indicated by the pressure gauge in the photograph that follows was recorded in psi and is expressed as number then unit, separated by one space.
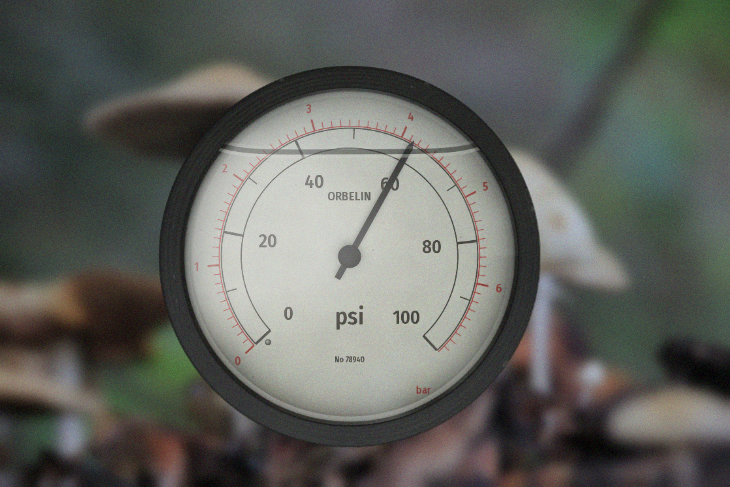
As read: 60 psi
